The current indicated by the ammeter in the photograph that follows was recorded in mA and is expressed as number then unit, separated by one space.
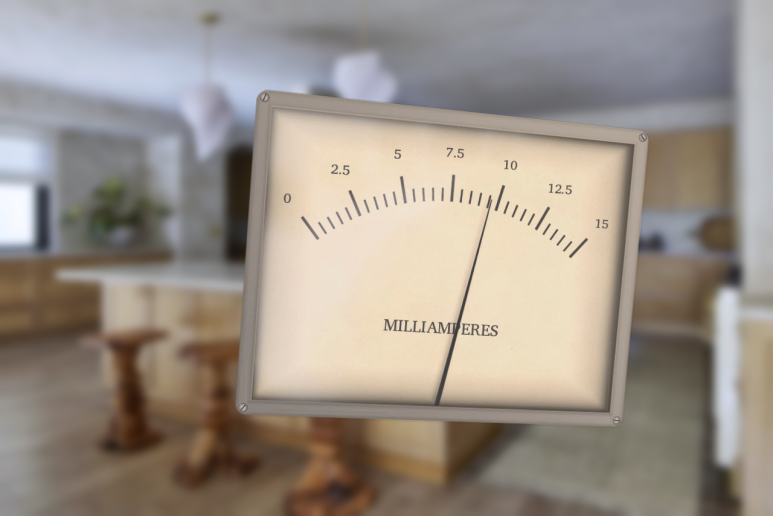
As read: 9.5 mA
